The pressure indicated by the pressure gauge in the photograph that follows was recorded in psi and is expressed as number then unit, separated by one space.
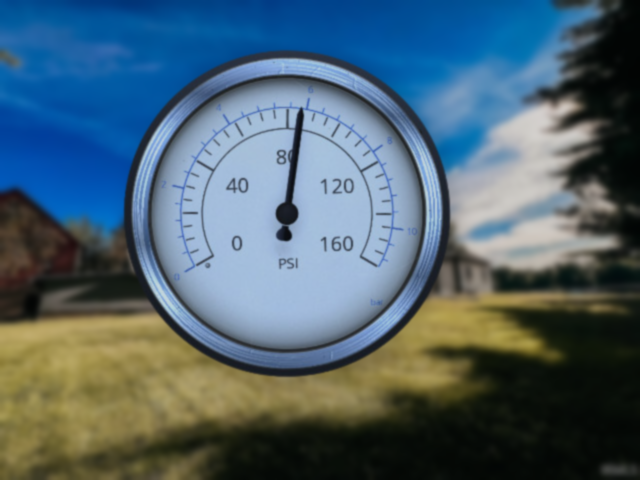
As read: 85 psi
